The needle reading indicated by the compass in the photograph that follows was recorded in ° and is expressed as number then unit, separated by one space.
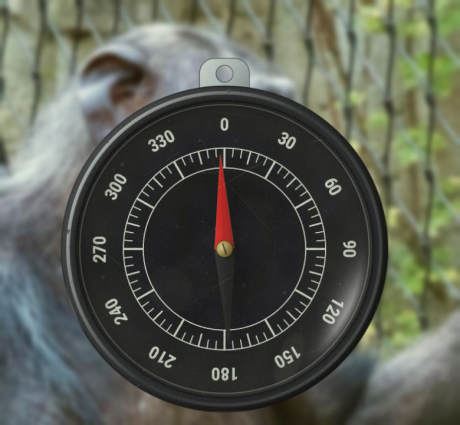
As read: 357.5 °
